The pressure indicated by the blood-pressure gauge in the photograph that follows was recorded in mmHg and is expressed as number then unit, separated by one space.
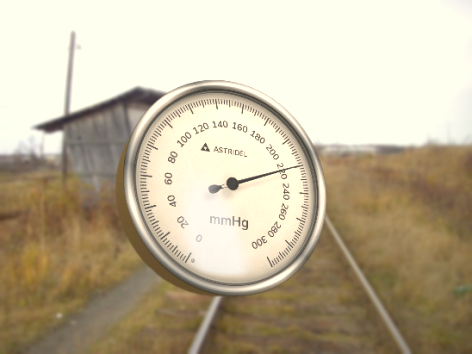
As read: 220 mmHg
